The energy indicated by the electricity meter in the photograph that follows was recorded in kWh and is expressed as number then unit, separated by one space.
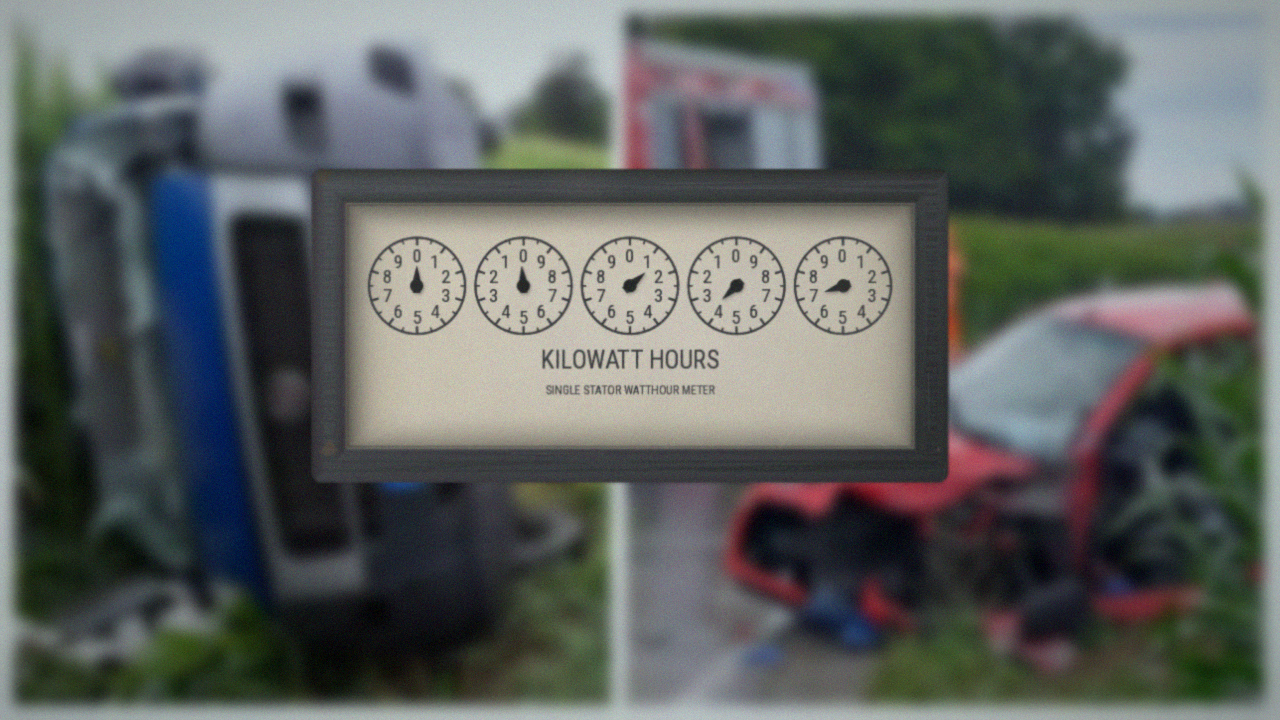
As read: 137 kWh
